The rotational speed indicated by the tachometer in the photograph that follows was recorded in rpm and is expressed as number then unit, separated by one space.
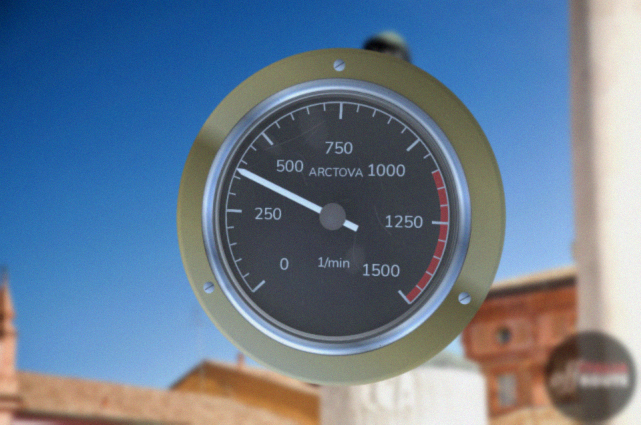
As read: 375 rpm
